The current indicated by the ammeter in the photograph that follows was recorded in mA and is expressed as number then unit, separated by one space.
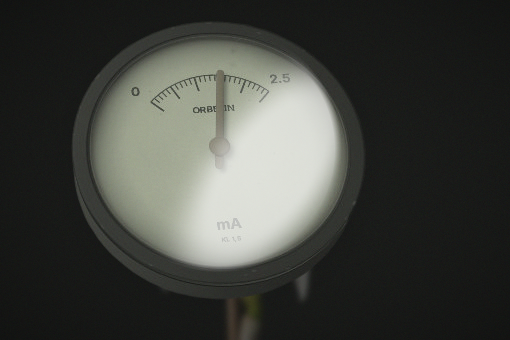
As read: 1.5 mA
